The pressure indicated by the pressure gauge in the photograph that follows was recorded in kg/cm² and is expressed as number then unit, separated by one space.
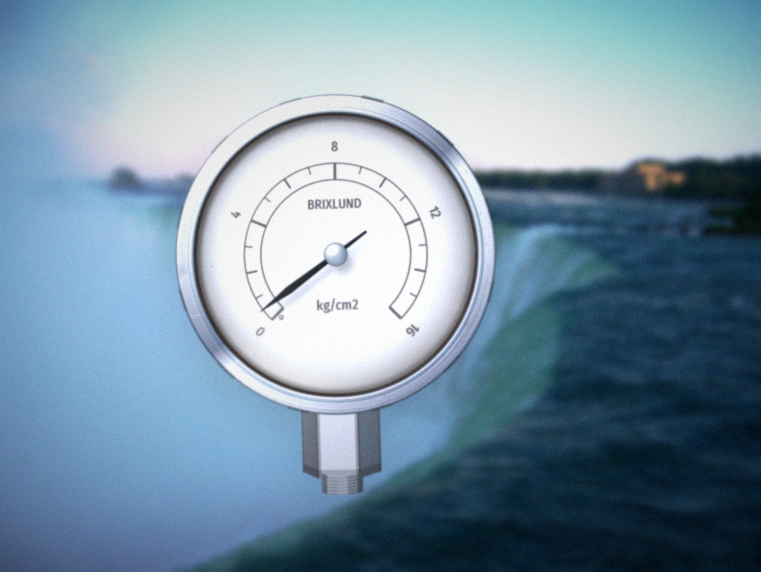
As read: 0.5 kg/cm²
